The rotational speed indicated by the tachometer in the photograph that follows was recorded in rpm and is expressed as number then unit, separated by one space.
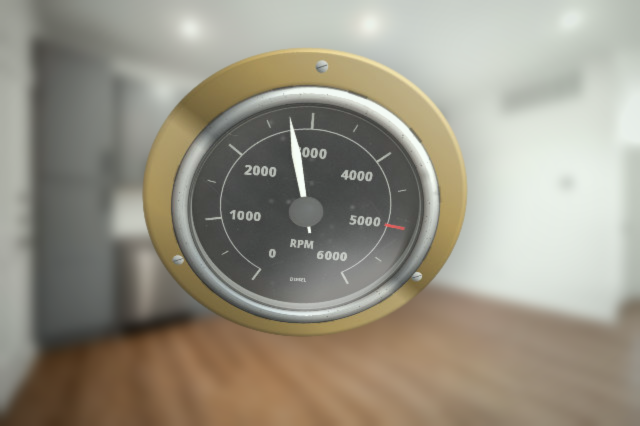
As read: 2750 rpm
